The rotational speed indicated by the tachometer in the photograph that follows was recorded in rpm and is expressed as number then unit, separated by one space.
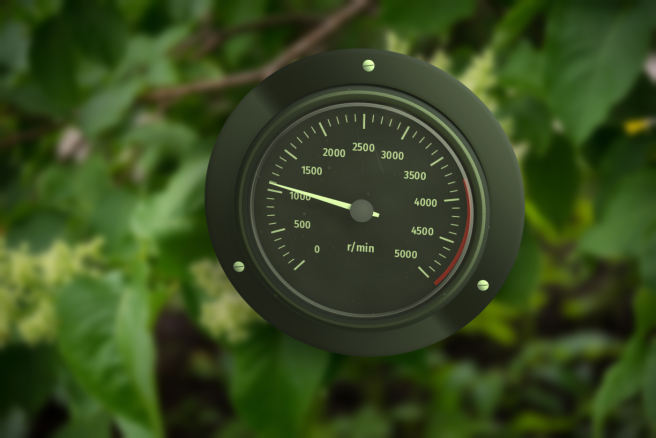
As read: 1100 rpm
